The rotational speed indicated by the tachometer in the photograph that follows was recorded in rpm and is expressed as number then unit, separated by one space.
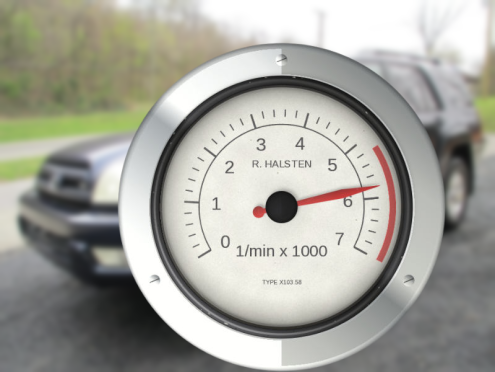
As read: 5800 rpm
